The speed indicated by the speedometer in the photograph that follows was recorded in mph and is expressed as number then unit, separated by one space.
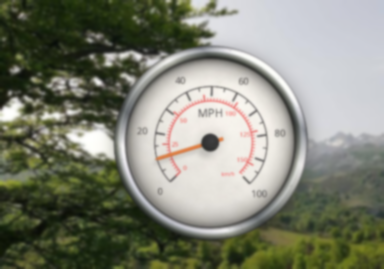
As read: 10 mph
